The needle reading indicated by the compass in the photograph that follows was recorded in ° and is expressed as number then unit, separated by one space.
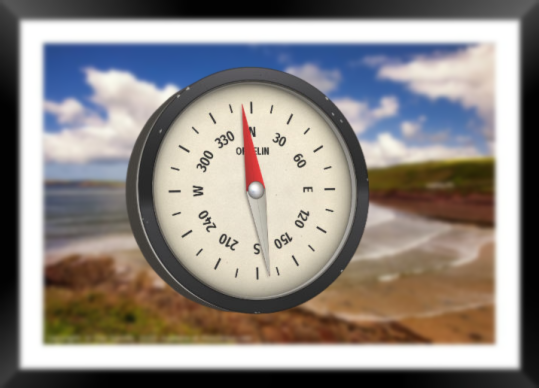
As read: 352.5 °
